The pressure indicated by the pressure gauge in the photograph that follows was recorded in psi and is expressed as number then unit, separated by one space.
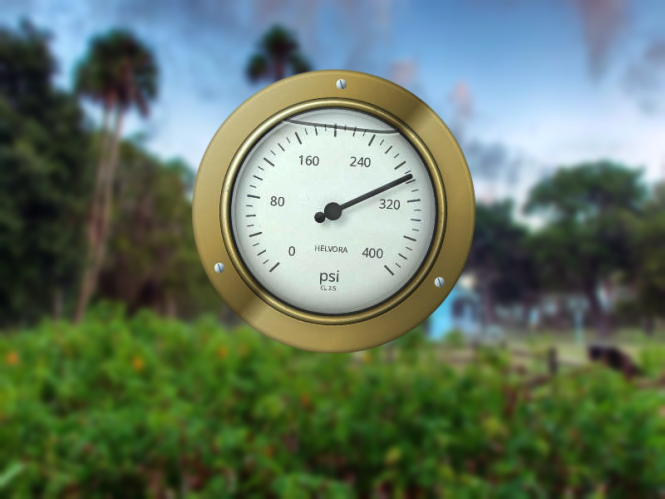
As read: 295 psi
